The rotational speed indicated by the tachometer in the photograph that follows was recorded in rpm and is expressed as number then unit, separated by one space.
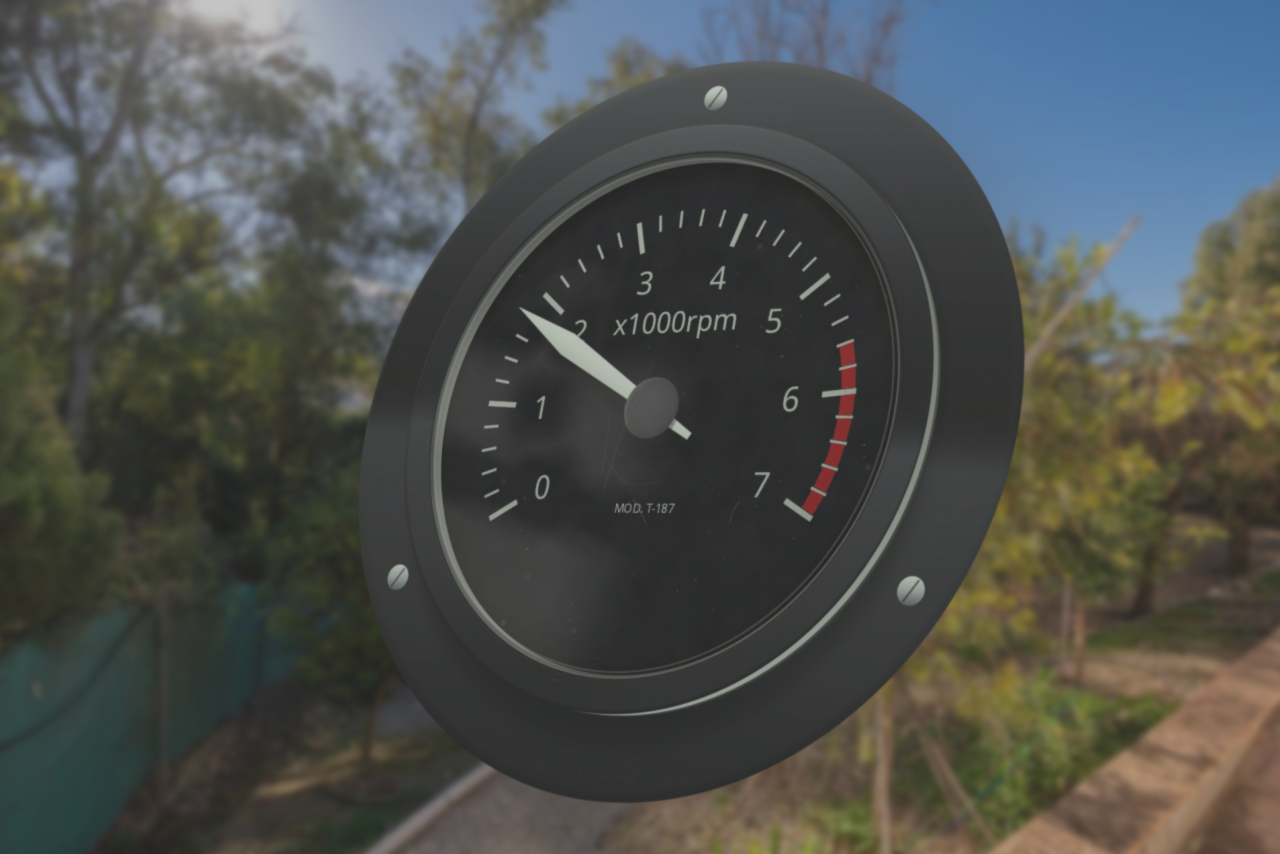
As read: 1800 rpm
